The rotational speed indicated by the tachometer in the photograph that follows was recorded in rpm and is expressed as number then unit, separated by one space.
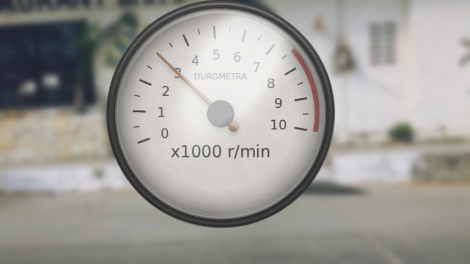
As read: 3000 rpm
